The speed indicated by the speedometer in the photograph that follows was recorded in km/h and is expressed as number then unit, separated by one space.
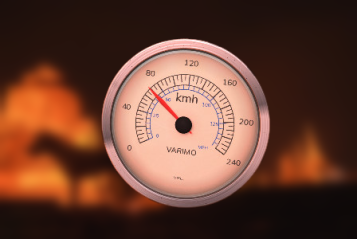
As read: 70 km/h
